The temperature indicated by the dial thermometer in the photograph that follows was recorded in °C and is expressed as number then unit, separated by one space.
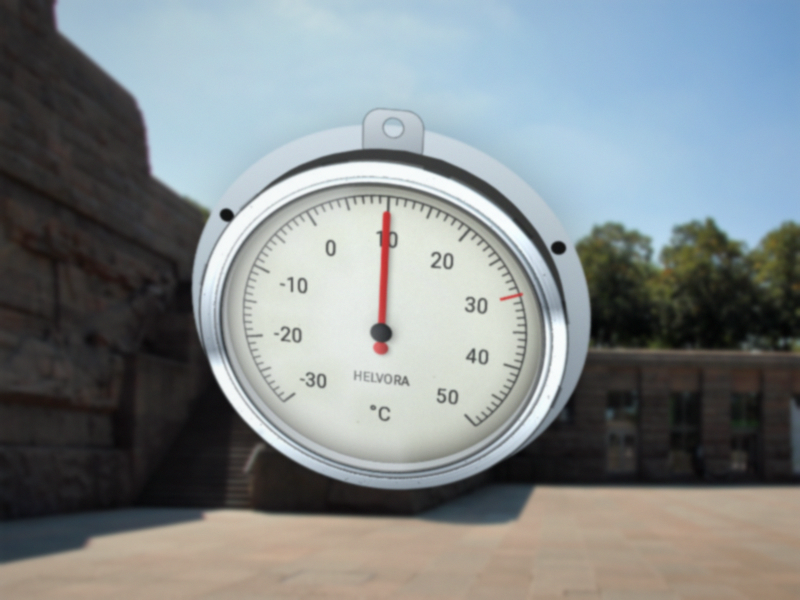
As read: 10 °C
